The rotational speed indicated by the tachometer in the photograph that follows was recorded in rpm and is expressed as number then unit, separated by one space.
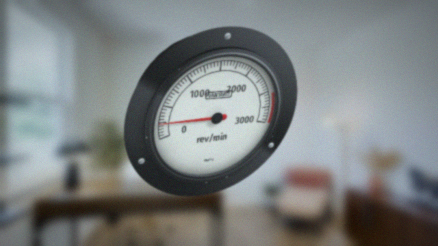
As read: 250 rpm
